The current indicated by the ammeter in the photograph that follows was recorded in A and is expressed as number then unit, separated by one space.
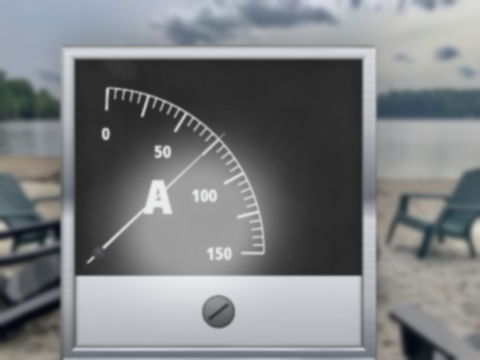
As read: 75 A
